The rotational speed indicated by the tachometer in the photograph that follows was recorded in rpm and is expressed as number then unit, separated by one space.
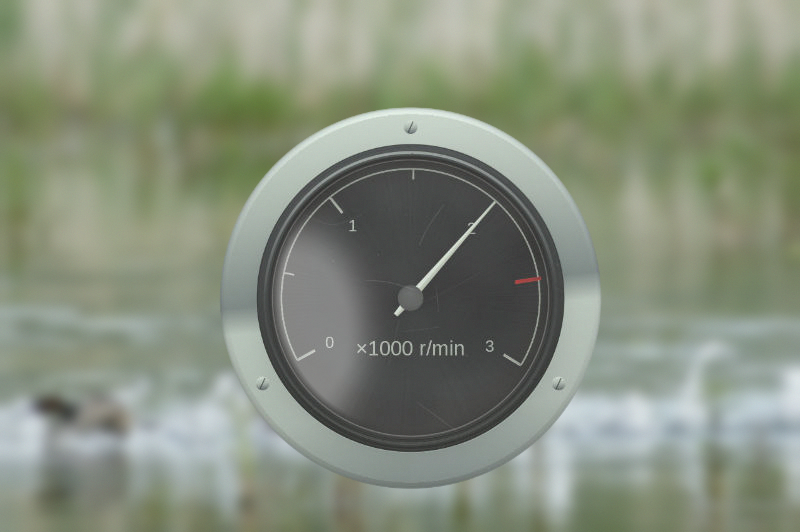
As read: 2000 rpm
